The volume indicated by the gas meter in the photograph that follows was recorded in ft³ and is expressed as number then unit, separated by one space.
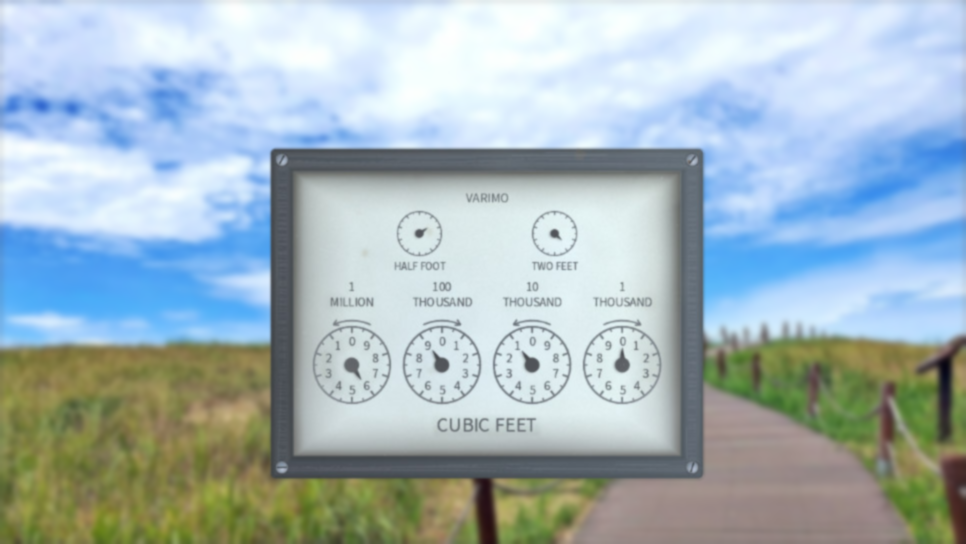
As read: 591000 ft³
